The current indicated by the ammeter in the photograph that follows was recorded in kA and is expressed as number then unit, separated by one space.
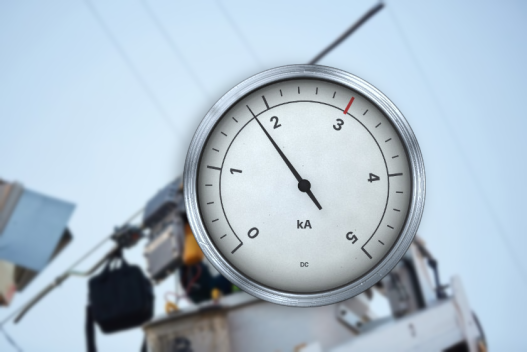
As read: 1.8 kA
